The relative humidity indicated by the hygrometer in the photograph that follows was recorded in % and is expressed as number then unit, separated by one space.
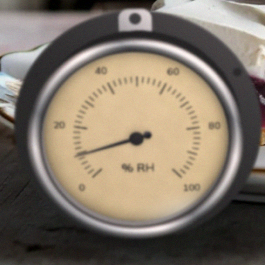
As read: 10 %
